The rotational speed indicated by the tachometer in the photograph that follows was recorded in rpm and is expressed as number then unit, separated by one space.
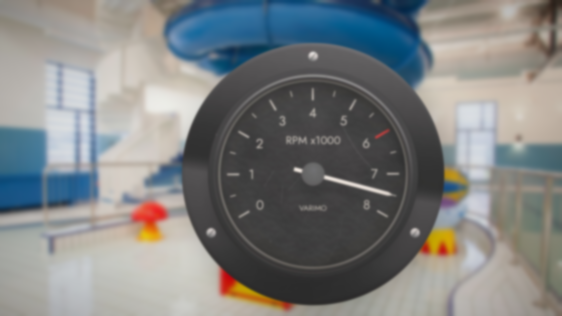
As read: 7500 rpm
